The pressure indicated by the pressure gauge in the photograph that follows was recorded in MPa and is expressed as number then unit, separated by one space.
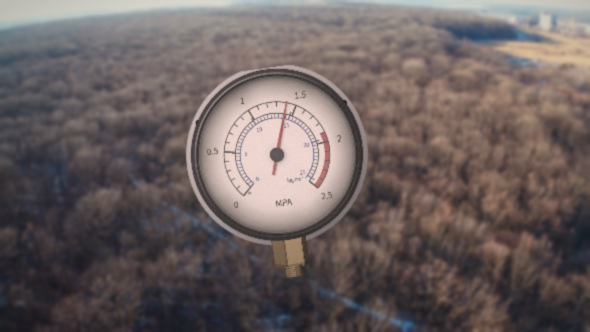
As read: 1.4 MPa
